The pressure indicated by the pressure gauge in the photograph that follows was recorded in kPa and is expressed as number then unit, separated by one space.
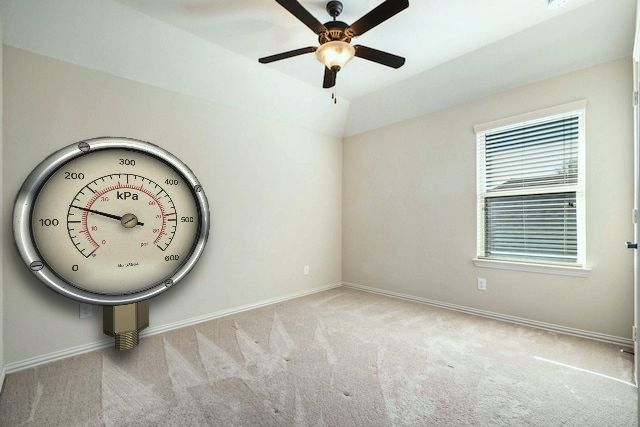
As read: 140 kPa
